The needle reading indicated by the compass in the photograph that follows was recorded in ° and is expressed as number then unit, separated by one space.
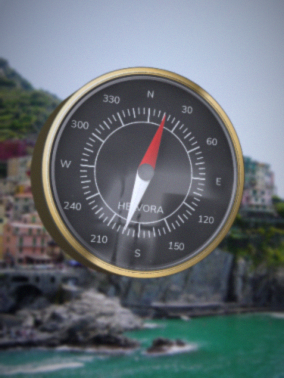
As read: 15 °
